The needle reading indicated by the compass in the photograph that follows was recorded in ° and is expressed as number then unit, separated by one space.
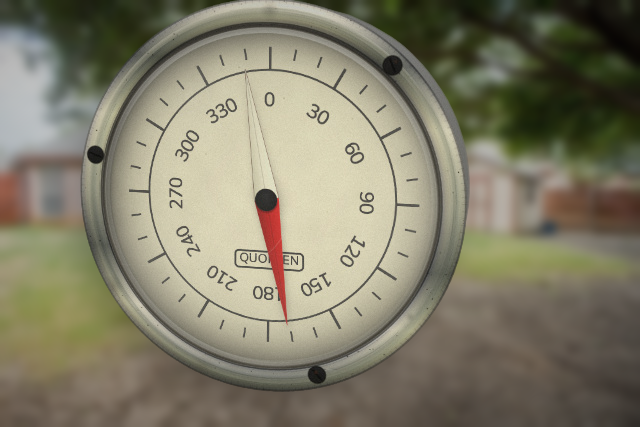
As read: 170 °
